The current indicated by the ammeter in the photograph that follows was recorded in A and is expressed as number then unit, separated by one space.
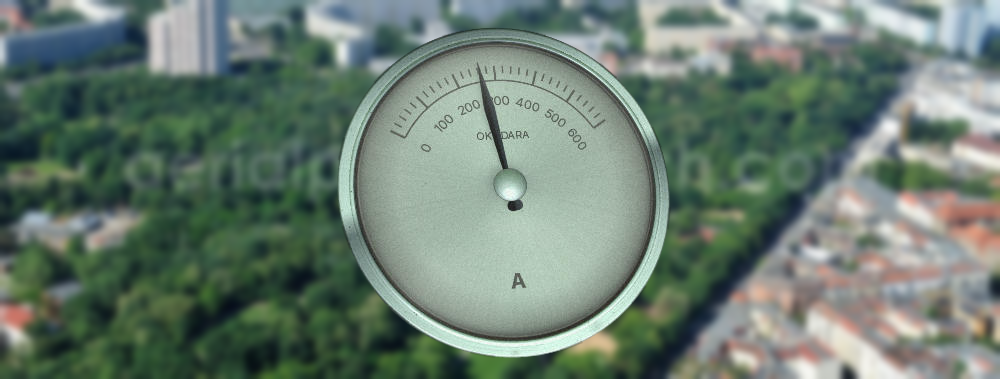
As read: 260 A
